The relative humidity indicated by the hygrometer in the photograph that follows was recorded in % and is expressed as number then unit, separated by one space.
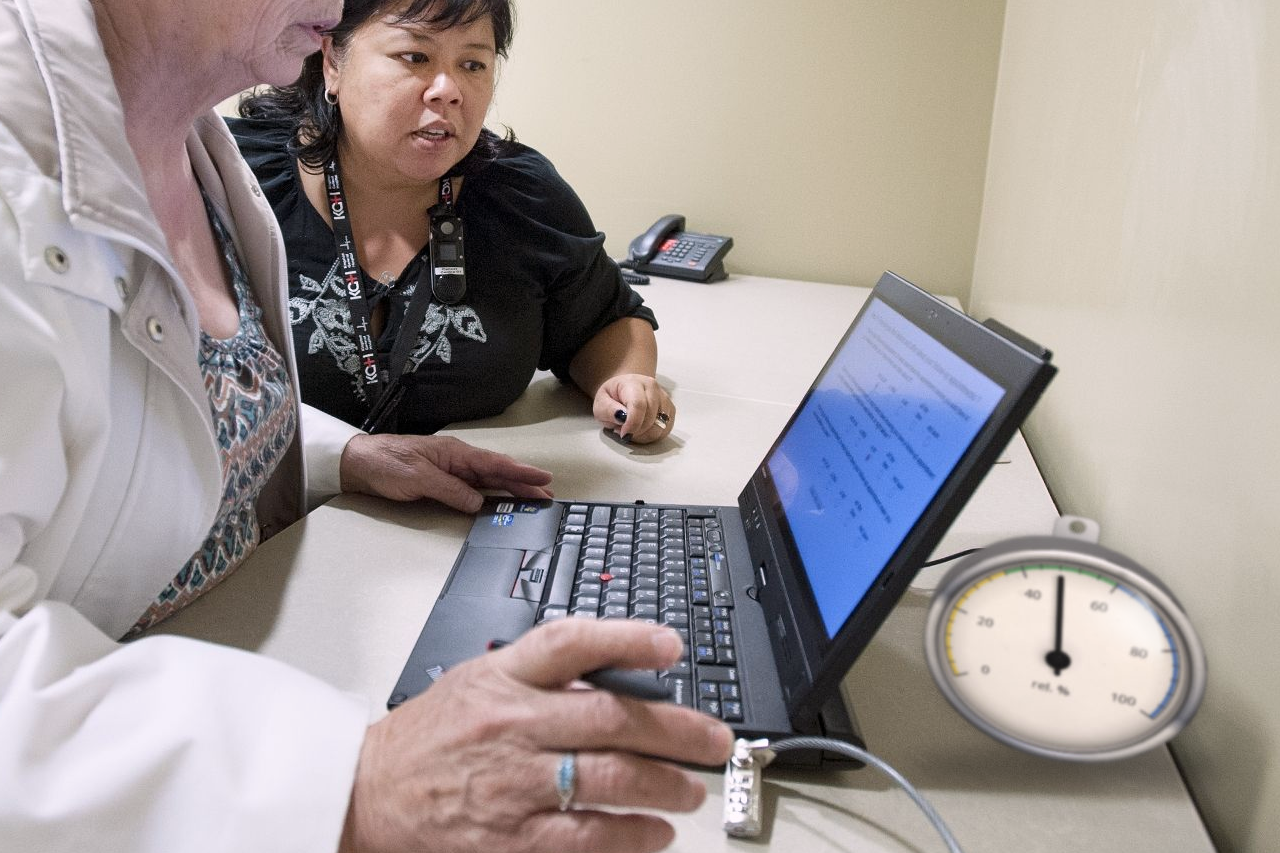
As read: 48 %
